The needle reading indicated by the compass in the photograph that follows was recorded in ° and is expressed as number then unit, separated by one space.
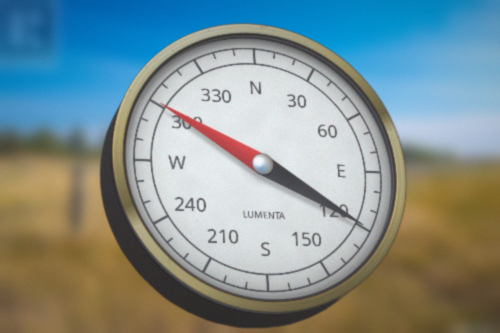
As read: 300 °
